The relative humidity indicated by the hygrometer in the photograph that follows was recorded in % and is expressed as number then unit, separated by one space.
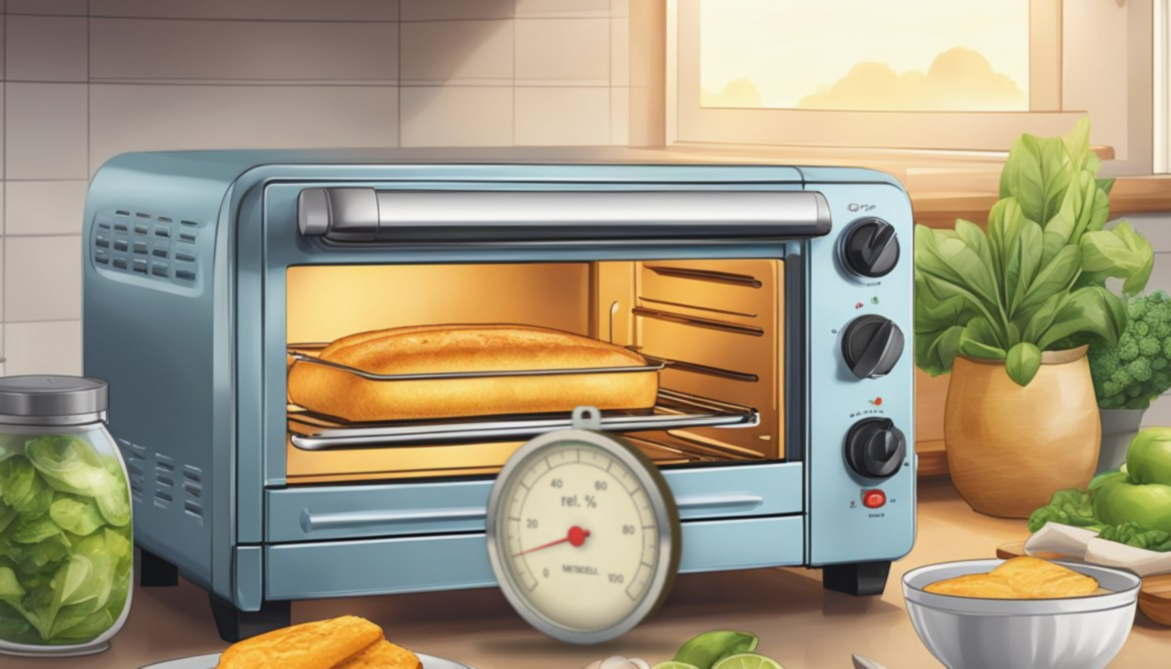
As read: 10 %
